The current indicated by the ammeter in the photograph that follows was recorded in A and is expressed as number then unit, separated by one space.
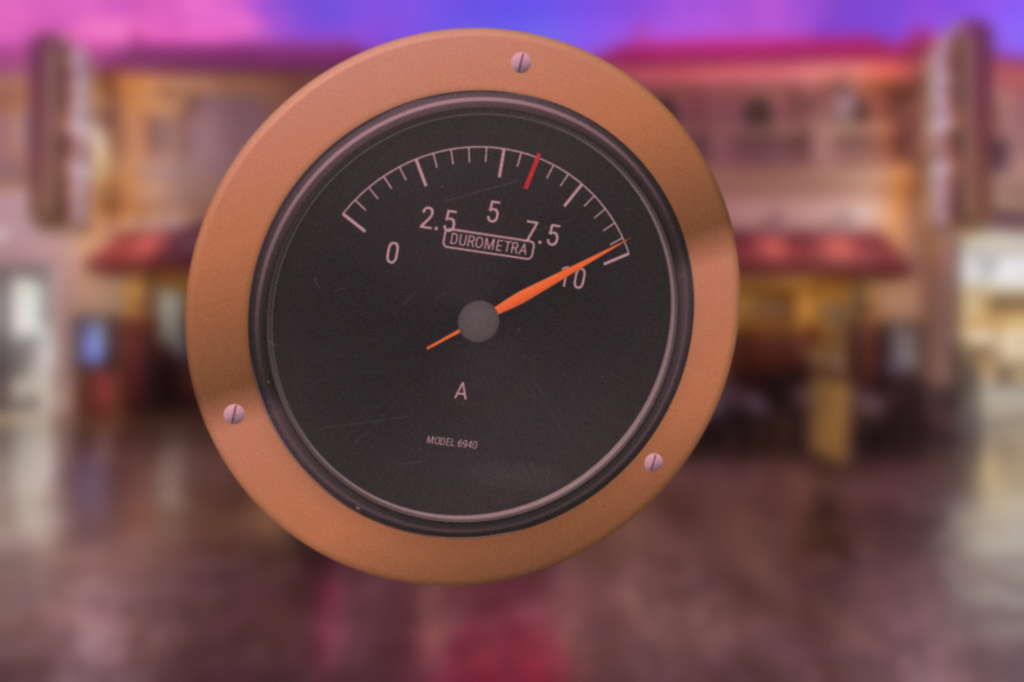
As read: 9.5 A
